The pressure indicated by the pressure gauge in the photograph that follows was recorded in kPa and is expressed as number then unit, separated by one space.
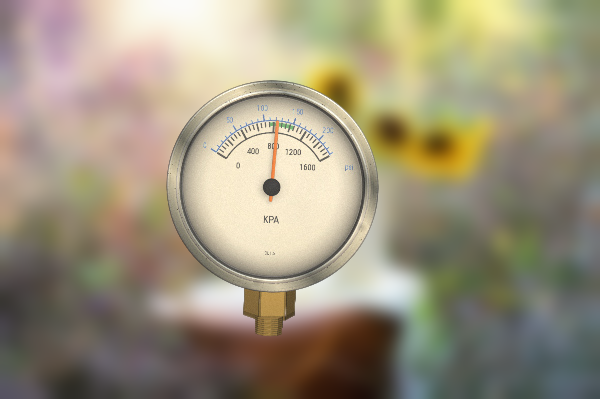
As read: 850 kPa
